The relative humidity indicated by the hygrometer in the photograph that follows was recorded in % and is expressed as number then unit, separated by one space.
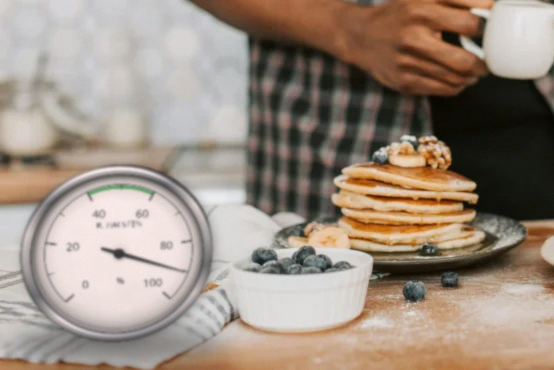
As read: 90 %
